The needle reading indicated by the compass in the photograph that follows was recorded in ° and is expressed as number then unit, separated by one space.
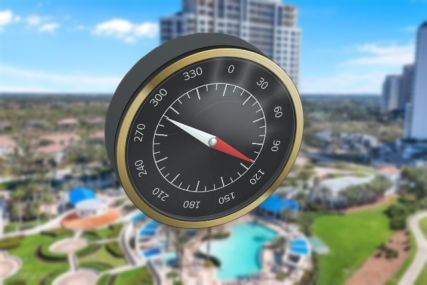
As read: 110 °
